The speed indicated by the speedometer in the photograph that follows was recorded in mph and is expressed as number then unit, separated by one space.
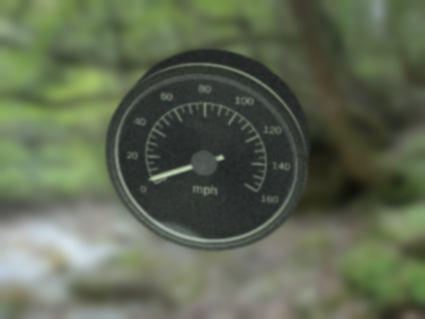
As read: 5 mph
